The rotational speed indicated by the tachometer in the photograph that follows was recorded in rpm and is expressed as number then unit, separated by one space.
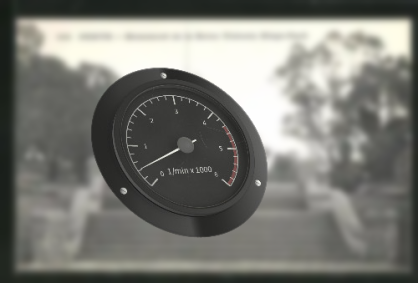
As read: 400 rpm
